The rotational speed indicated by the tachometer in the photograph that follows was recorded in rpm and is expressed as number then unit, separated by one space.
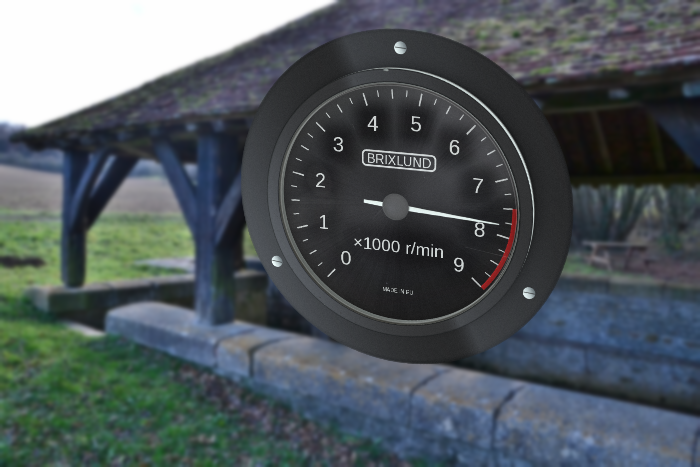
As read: 7750 rpm
